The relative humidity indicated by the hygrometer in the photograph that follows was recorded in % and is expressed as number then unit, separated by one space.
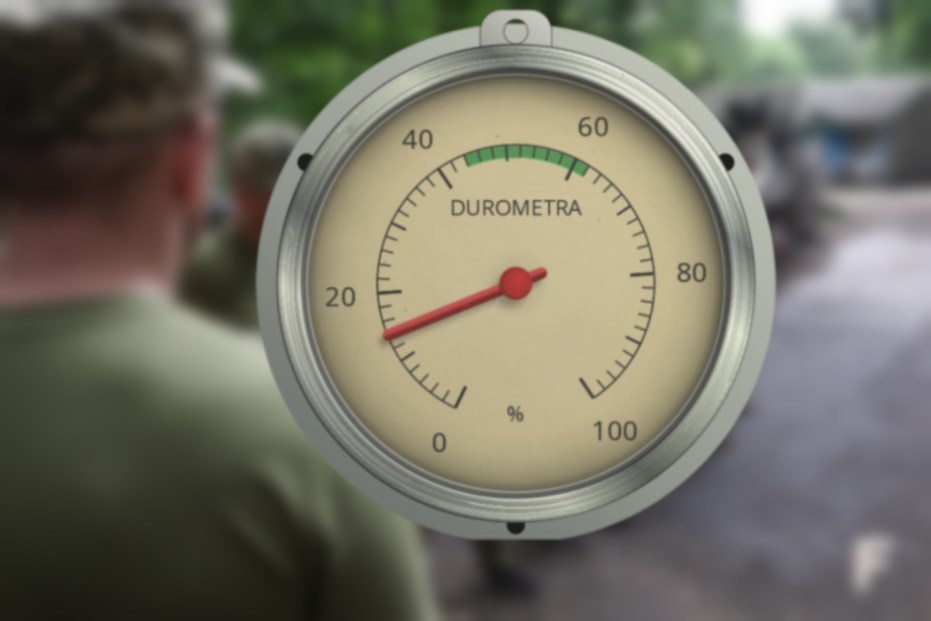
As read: 14 %
